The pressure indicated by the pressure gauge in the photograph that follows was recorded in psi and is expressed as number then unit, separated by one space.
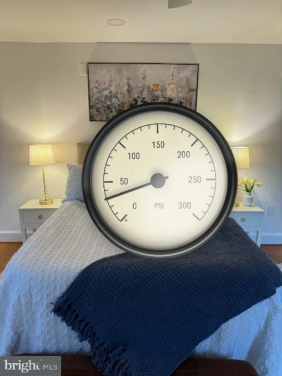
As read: 30 psi
